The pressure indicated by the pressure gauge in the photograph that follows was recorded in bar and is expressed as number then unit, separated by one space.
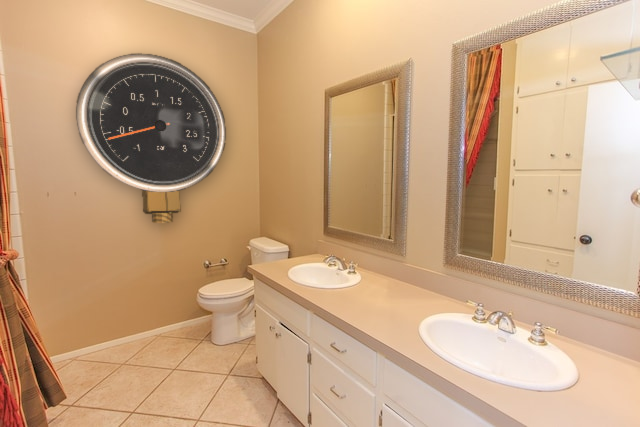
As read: -0.6 bar
